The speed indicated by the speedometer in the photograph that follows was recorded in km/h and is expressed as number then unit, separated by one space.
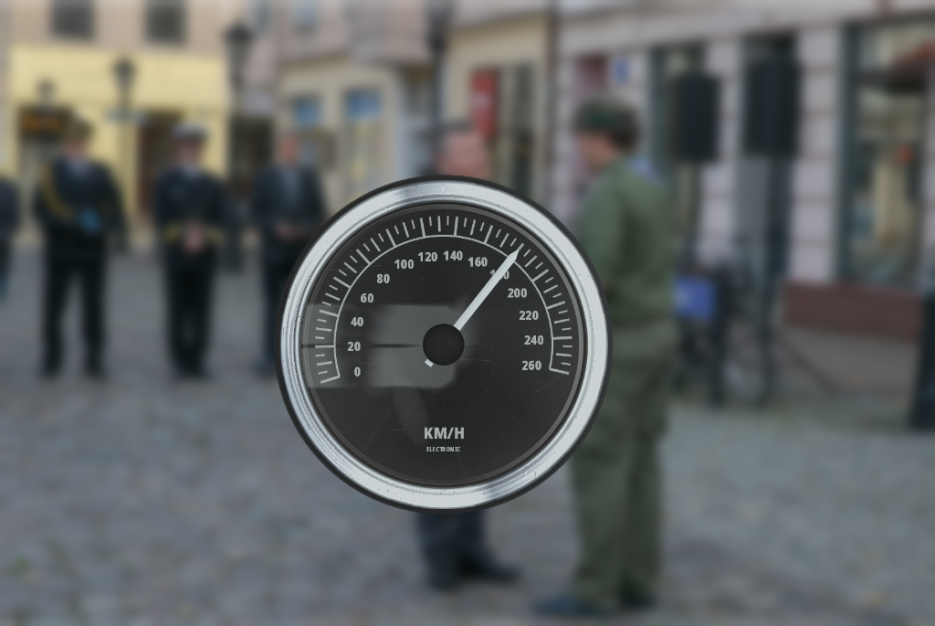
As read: 180 km/h
